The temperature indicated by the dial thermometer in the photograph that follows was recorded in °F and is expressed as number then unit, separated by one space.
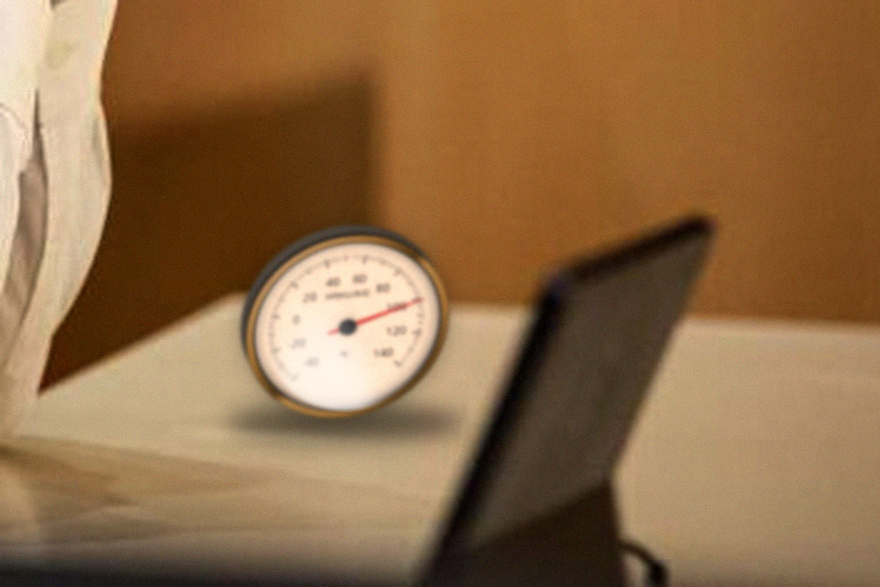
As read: 100 °F
